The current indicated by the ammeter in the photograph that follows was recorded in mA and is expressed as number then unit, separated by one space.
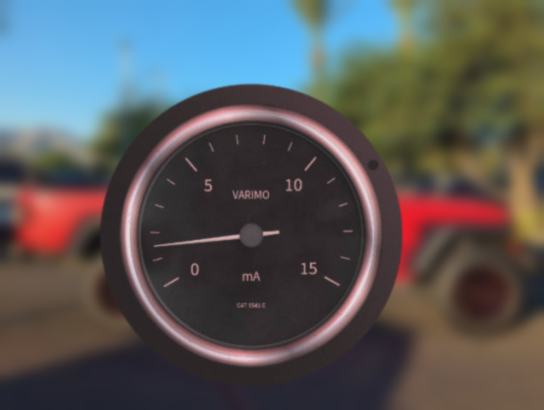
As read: 1.5 mA
